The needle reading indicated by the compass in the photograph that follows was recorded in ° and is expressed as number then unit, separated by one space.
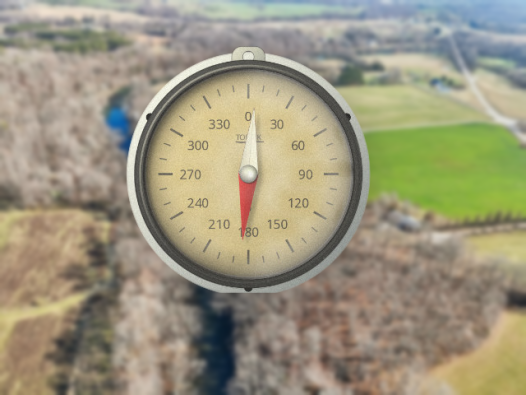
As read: 185 °
